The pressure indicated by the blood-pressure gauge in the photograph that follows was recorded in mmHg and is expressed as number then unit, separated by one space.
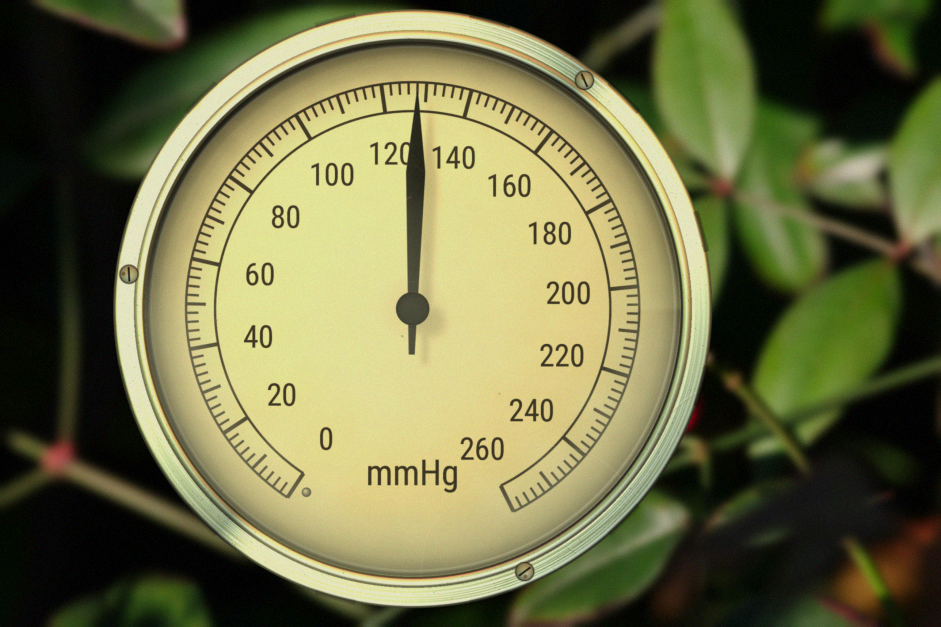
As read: 128 mmHg
